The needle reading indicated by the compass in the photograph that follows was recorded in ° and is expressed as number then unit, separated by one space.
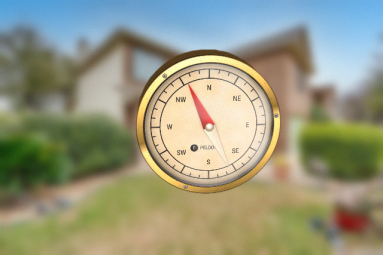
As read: 335 °
